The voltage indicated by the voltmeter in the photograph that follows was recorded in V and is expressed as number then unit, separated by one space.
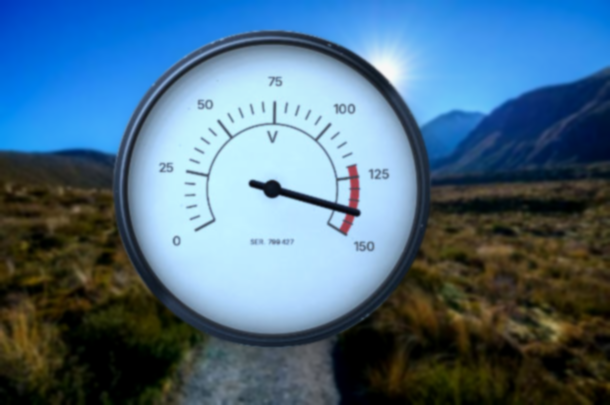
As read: 140 V
